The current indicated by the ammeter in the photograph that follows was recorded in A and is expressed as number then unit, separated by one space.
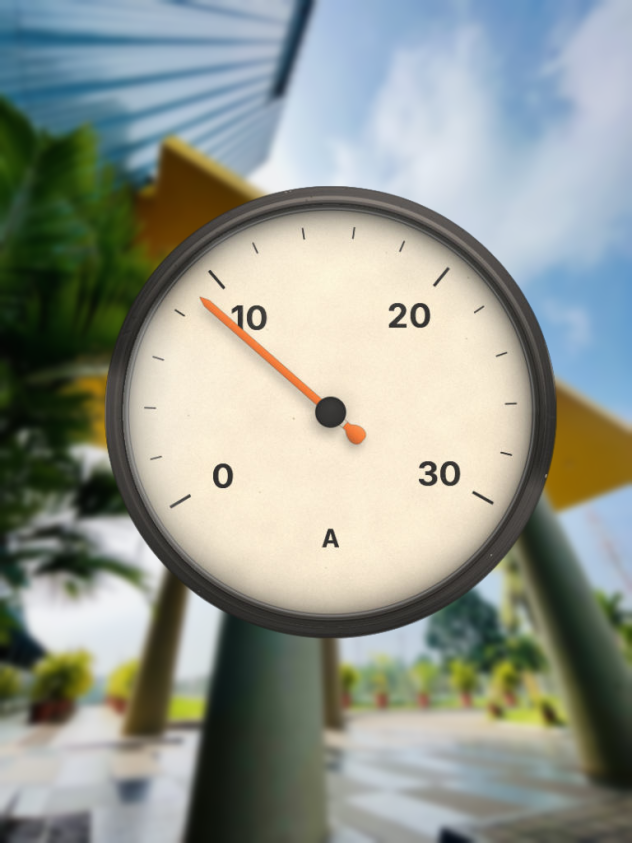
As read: 9 A
